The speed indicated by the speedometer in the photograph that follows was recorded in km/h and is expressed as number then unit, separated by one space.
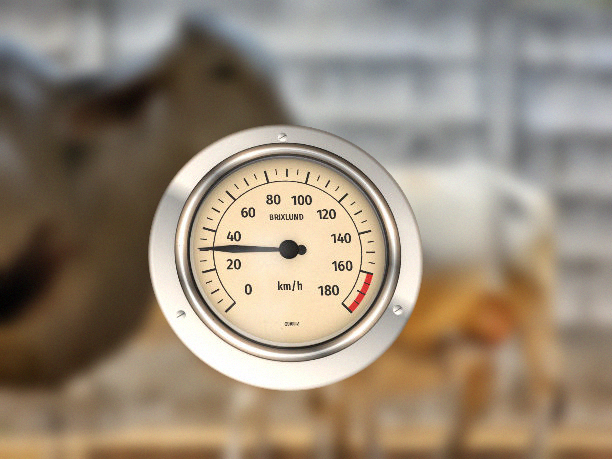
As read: 30 km/h
